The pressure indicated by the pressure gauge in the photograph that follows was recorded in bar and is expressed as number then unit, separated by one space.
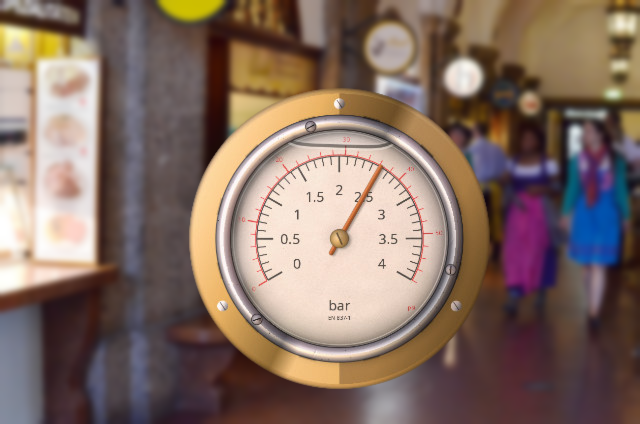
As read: 2.5 bar
